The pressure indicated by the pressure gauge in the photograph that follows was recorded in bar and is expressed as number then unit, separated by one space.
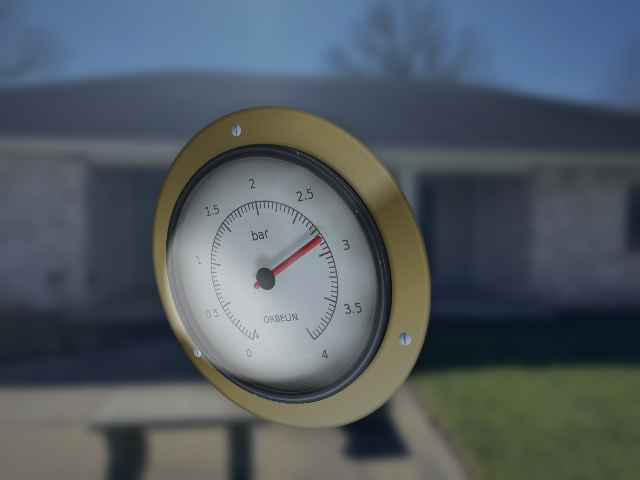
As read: 2.85 bar
